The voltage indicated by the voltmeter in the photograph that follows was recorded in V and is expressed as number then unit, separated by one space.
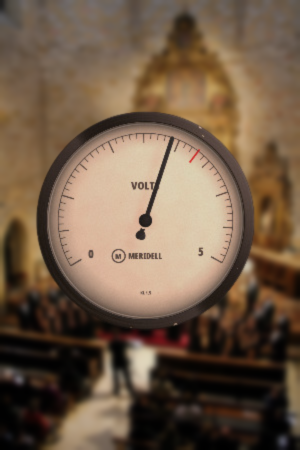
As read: 2.9 V
